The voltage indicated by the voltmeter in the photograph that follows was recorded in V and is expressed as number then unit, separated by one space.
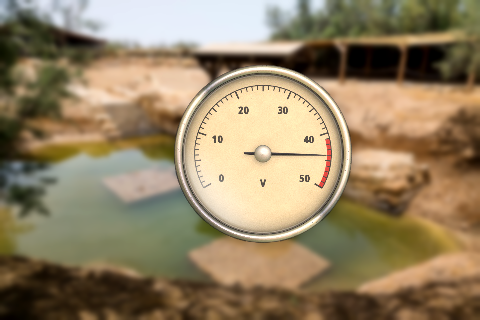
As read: 44 V
